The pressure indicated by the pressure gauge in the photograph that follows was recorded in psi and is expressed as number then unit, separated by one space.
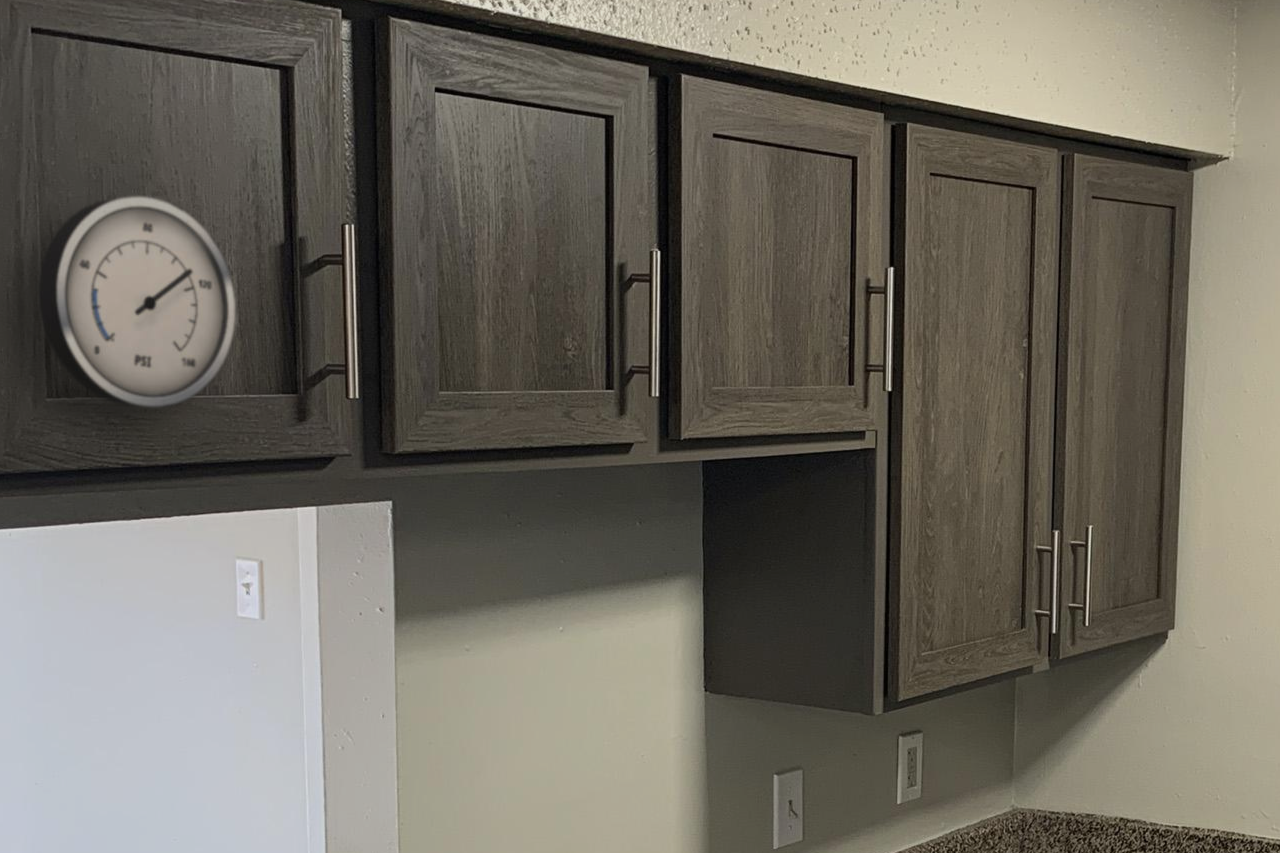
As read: 110 psi
